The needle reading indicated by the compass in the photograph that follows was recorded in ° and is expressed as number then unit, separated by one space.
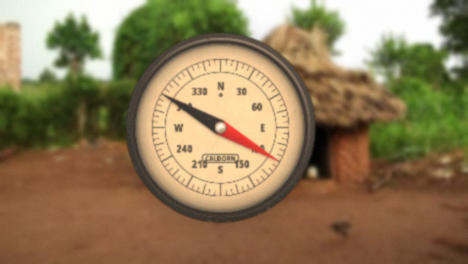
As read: 120 °
